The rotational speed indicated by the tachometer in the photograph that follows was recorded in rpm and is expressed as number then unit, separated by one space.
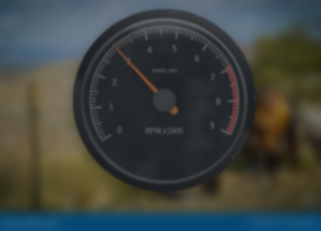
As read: 3000 rpm
